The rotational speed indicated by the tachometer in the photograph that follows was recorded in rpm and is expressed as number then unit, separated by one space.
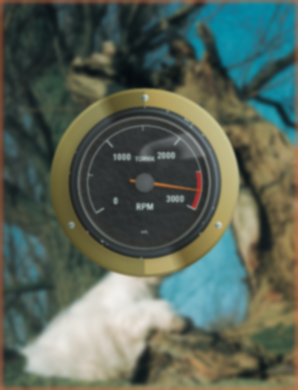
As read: 2750 rpm
